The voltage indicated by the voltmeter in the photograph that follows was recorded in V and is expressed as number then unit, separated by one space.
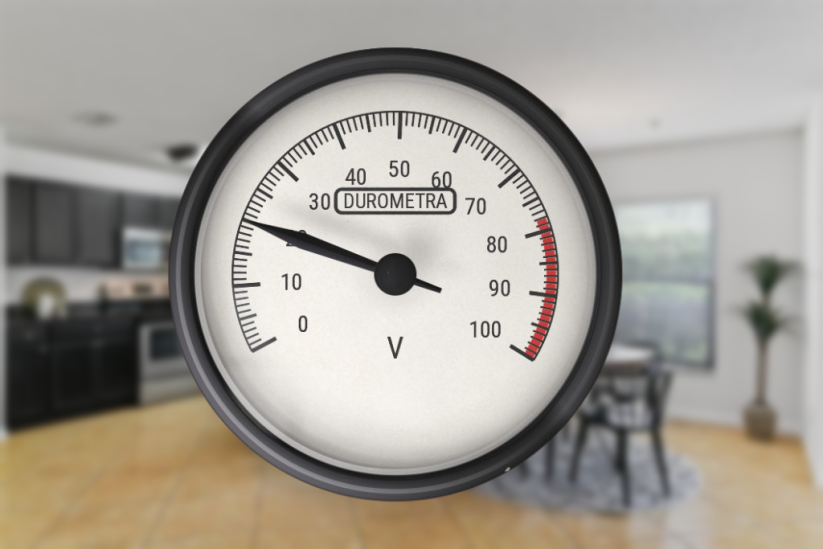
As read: 20 V
